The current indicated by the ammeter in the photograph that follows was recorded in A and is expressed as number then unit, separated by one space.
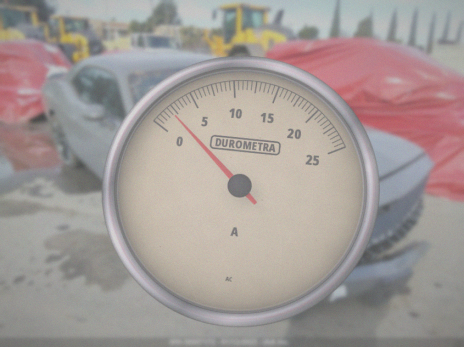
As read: 2 A
